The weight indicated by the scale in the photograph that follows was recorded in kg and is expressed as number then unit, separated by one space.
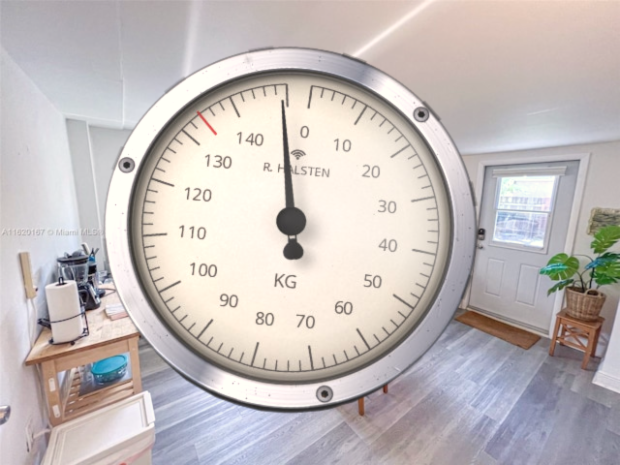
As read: 149 kg
